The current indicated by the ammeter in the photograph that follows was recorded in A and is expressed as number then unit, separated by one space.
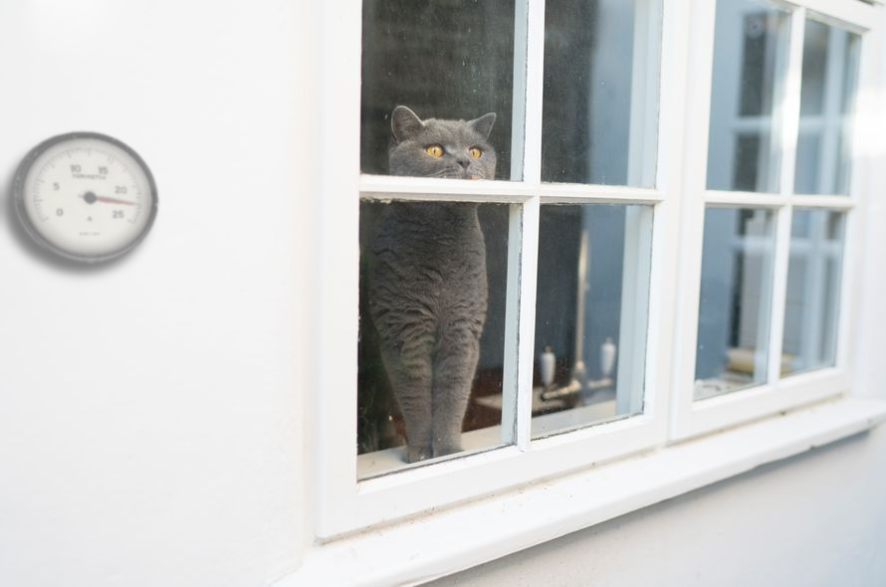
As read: 22.5 A
